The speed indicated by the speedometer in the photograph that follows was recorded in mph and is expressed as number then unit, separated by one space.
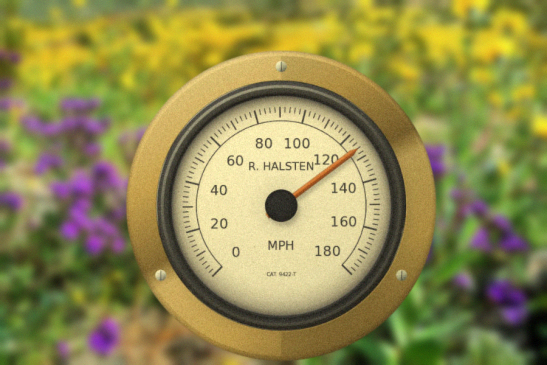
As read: 126 mph
